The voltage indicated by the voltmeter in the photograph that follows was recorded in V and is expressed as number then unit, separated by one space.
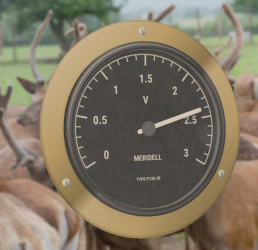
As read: 2.4 V
